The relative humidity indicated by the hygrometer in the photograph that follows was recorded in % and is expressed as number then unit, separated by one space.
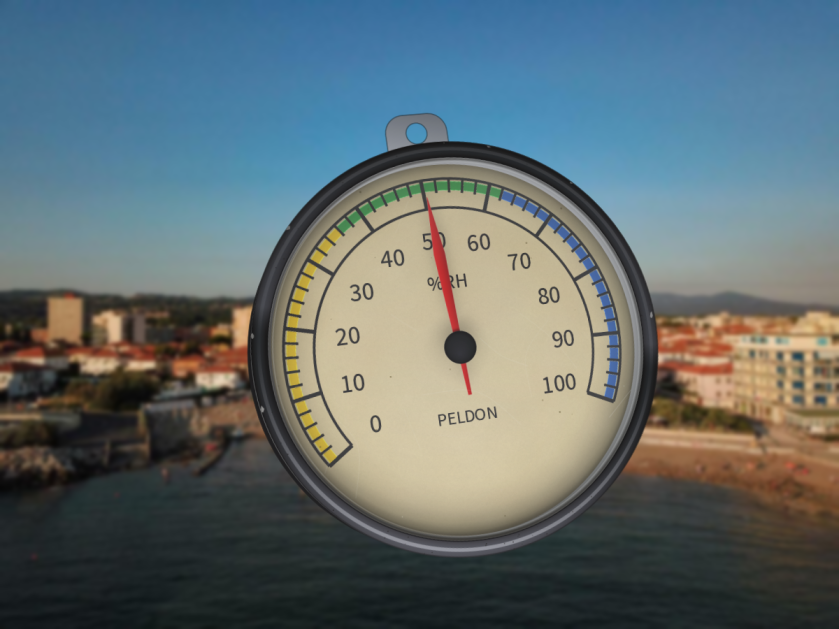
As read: 50 %
